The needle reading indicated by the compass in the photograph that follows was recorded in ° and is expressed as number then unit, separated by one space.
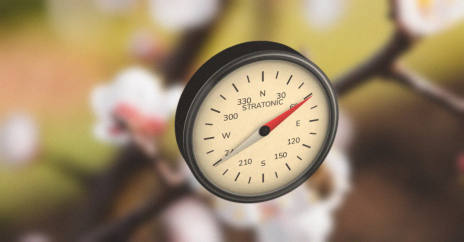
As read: 60 °
